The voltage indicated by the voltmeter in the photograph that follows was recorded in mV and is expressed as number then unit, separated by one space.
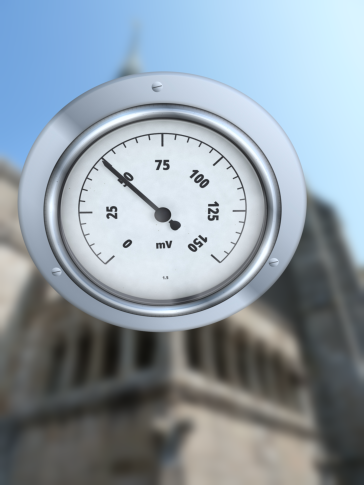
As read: 50 mV
